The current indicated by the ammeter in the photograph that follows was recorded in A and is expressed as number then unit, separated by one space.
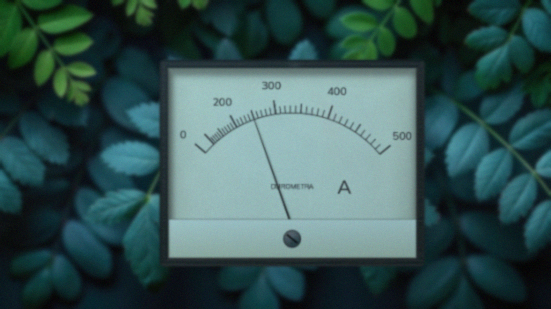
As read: 250 A
